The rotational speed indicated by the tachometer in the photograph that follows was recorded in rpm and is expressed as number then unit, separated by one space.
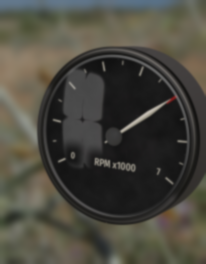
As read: 5000 rpm
